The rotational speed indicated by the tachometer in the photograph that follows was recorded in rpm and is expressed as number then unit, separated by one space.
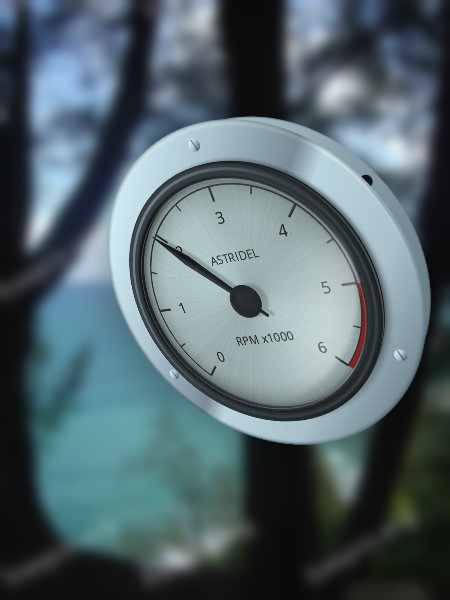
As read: 2000 rpm
